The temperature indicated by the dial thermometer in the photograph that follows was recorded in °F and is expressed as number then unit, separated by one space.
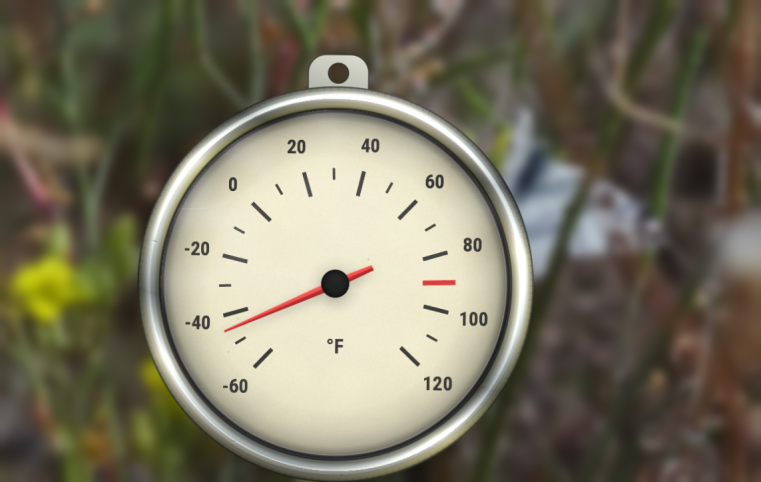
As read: -45 °F
